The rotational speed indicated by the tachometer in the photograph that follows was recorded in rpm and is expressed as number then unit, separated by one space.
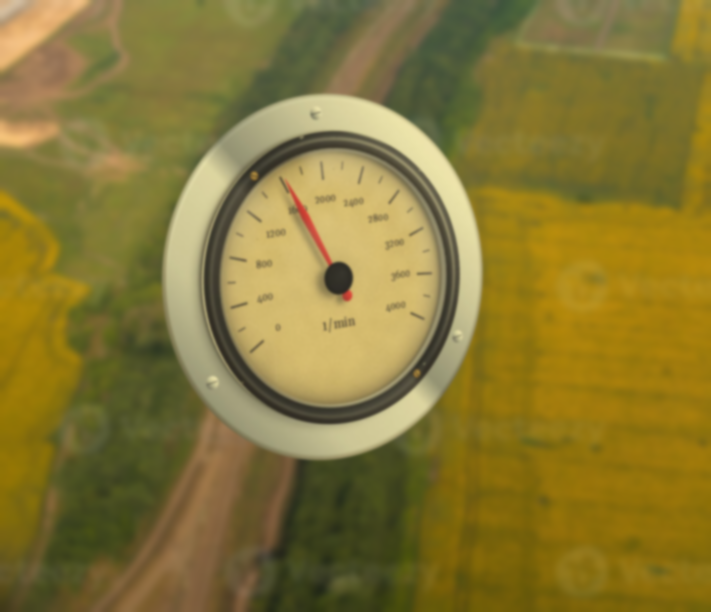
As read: 1600 rpm
